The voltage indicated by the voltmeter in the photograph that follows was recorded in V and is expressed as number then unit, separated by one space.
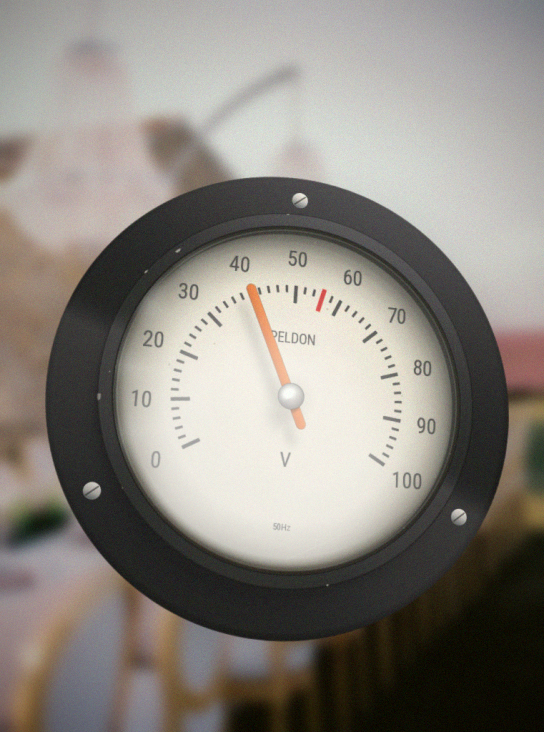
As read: 40 V
